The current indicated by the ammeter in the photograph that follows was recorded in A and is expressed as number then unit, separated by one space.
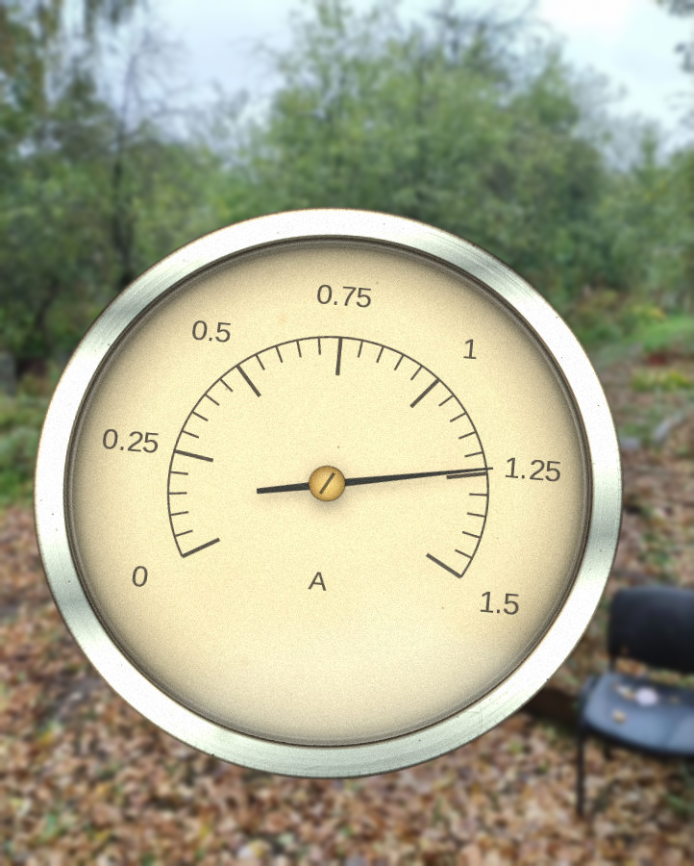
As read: 1.25 A
